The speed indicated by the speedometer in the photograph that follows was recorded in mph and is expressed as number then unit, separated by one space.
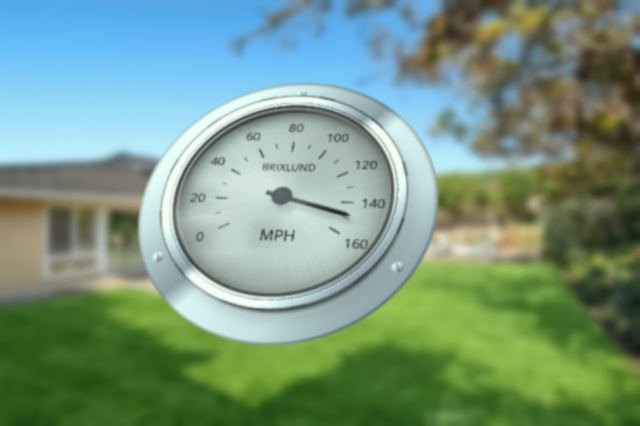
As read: 150 mph
